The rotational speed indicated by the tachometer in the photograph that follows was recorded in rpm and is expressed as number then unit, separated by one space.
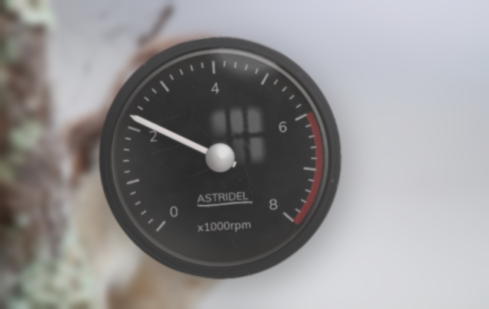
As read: 2200 rpm
